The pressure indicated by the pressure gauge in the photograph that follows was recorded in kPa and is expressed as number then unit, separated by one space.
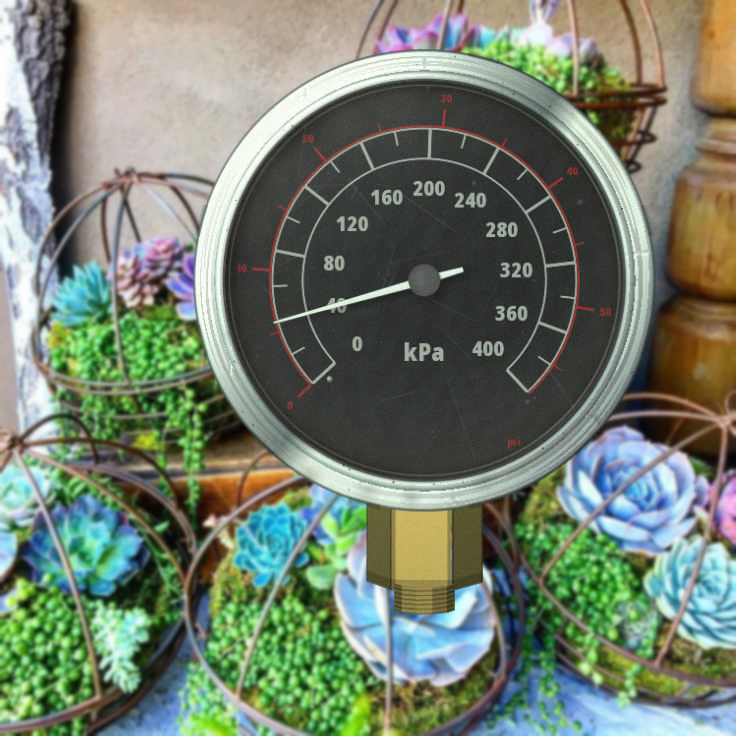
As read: 40 kPa
